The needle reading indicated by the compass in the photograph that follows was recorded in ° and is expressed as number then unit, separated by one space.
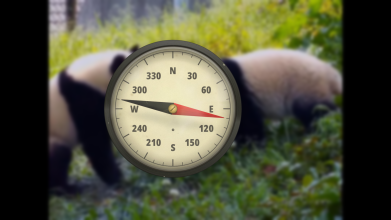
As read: 100 °
